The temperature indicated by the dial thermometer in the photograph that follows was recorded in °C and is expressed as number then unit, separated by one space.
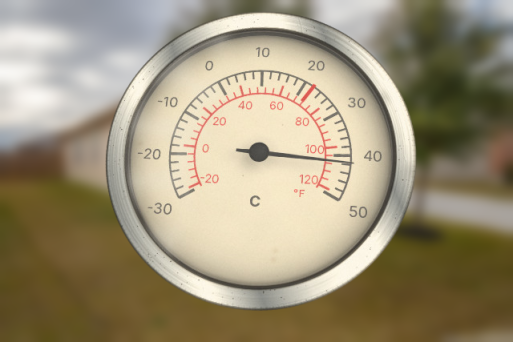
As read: 42 °C
